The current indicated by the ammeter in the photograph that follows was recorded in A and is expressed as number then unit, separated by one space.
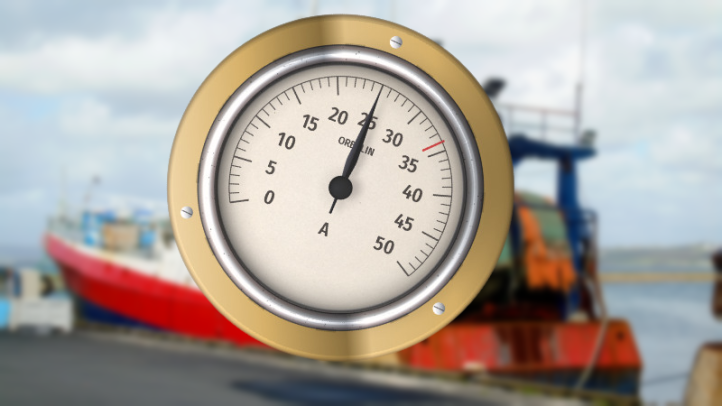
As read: 25 A
